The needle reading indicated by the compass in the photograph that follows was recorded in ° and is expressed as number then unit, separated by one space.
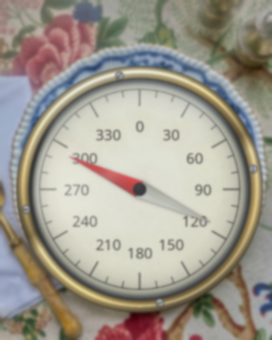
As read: 295 °
